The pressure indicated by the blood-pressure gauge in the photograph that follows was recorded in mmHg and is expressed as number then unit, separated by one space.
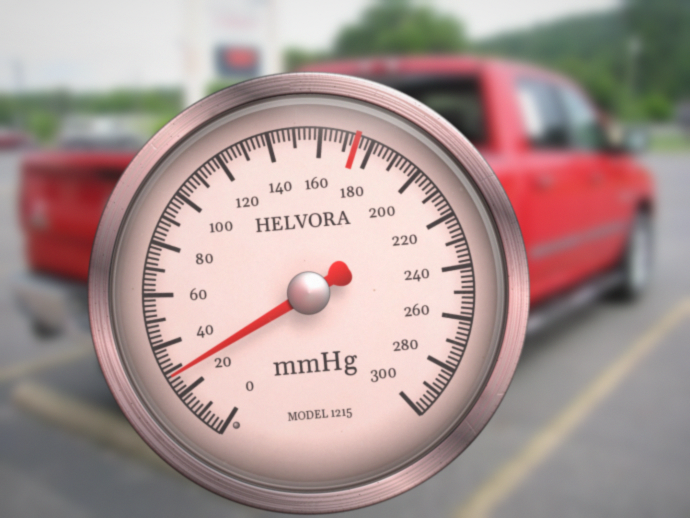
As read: 28 mmHg
